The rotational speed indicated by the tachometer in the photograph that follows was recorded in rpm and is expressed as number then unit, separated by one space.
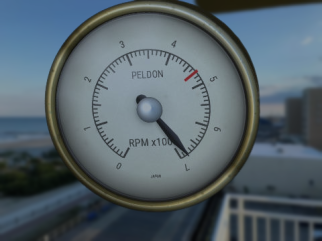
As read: 6800 rpm
